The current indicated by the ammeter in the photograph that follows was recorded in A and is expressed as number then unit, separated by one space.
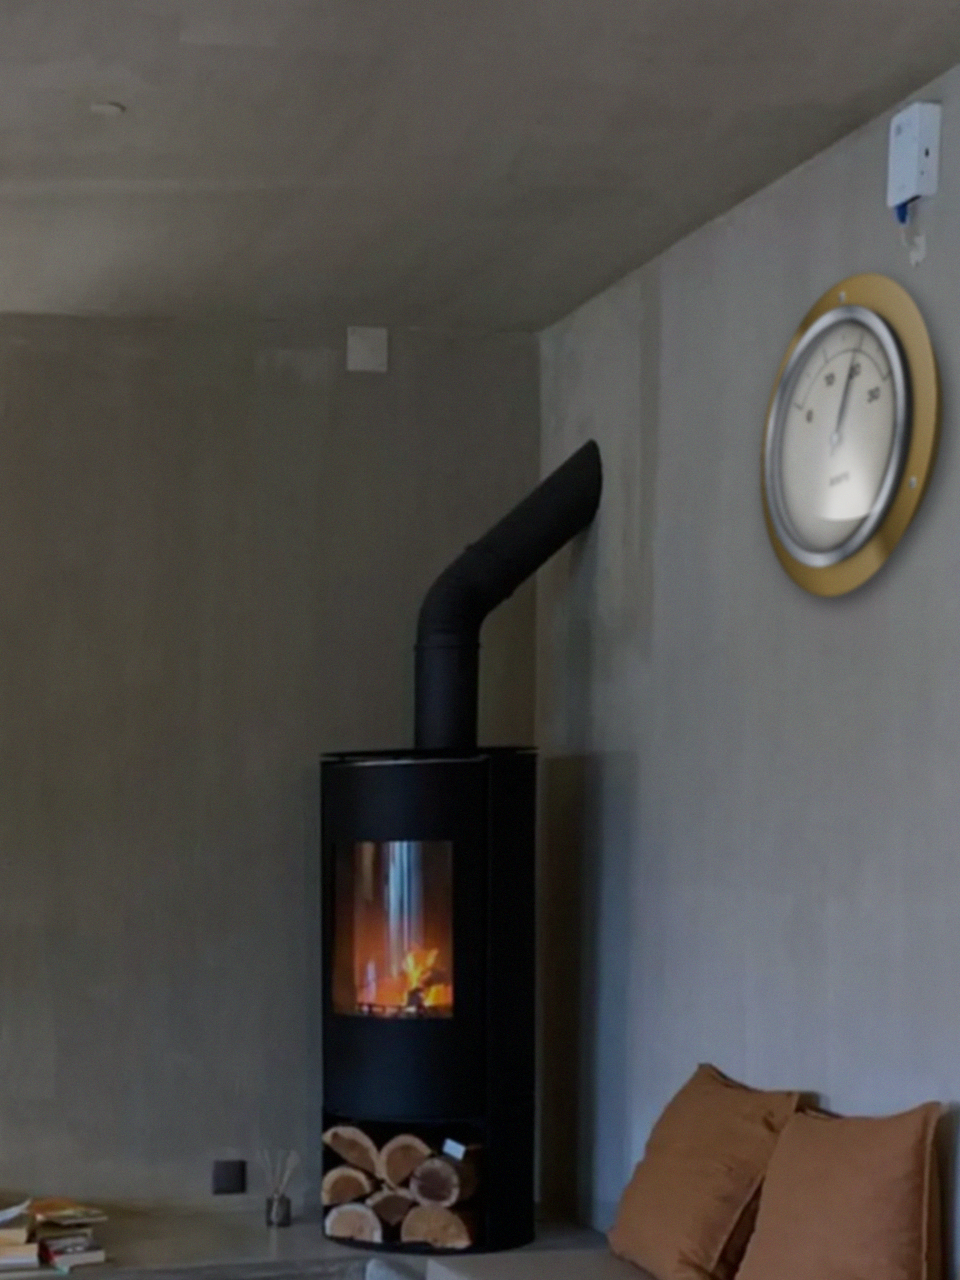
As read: 20 A
